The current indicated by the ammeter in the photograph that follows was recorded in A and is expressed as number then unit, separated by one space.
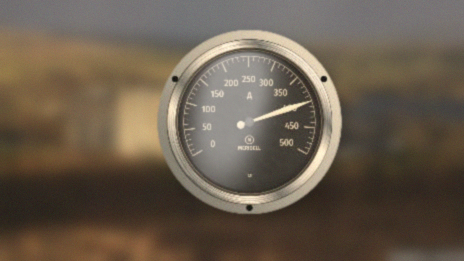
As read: 400 A
